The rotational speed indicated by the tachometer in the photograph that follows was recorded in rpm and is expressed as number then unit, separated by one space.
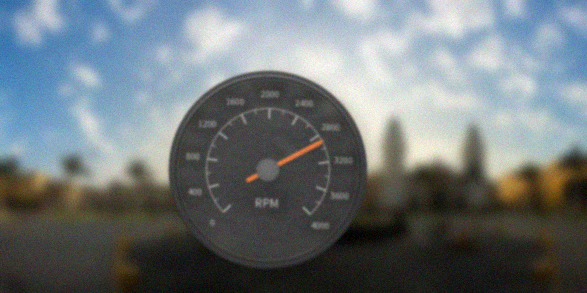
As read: 2900 rpm
